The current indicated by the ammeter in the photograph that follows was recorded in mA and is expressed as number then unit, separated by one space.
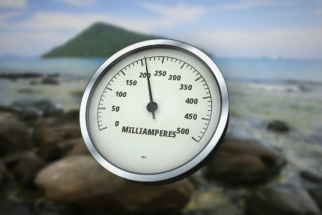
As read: 210 mA
